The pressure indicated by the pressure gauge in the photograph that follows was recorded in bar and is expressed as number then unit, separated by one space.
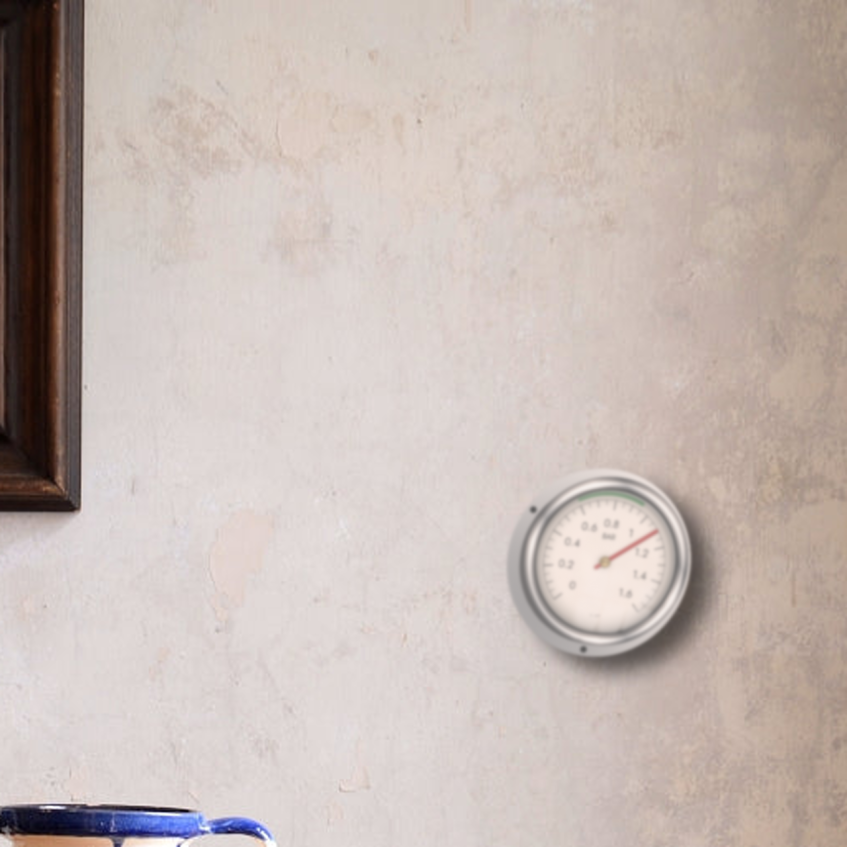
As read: 1.1 bar
